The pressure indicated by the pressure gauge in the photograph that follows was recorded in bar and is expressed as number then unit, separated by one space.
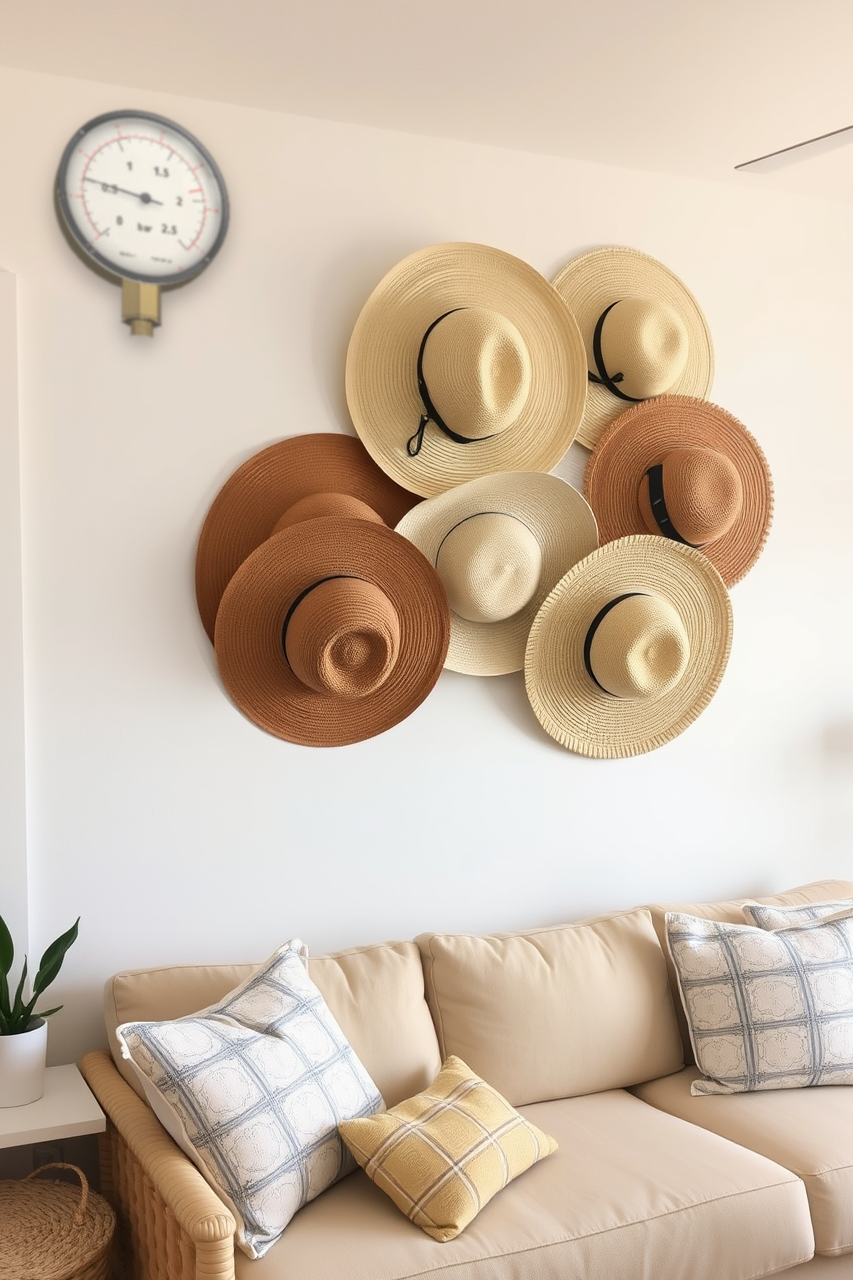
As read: 0.5 bar
